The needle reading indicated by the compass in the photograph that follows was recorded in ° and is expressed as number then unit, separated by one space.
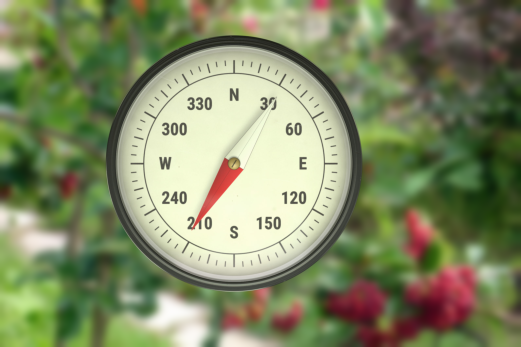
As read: 212.5 °
